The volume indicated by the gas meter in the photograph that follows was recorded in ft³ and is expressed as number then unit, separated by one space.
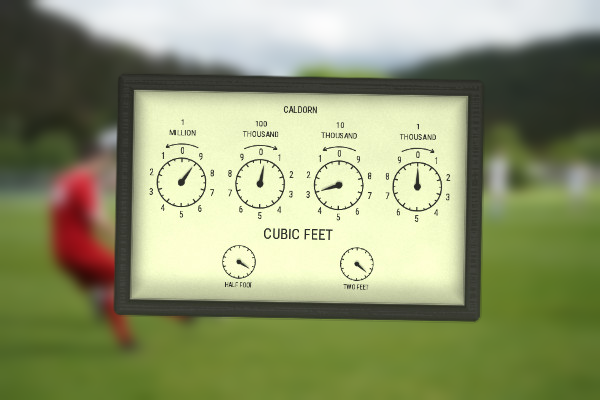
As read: 903000 ft³
